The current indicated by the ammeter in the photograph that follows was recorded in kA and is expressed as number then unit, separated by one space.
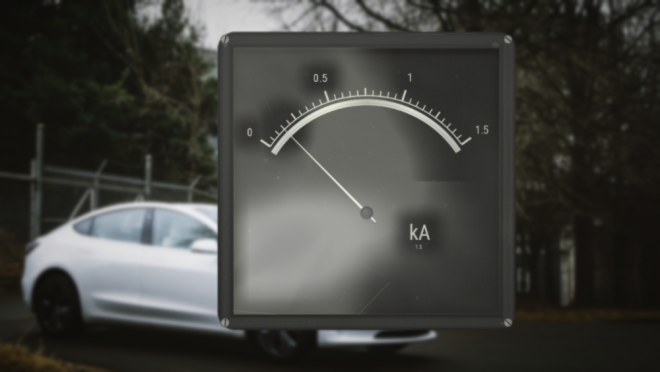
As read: 0.15 kA
